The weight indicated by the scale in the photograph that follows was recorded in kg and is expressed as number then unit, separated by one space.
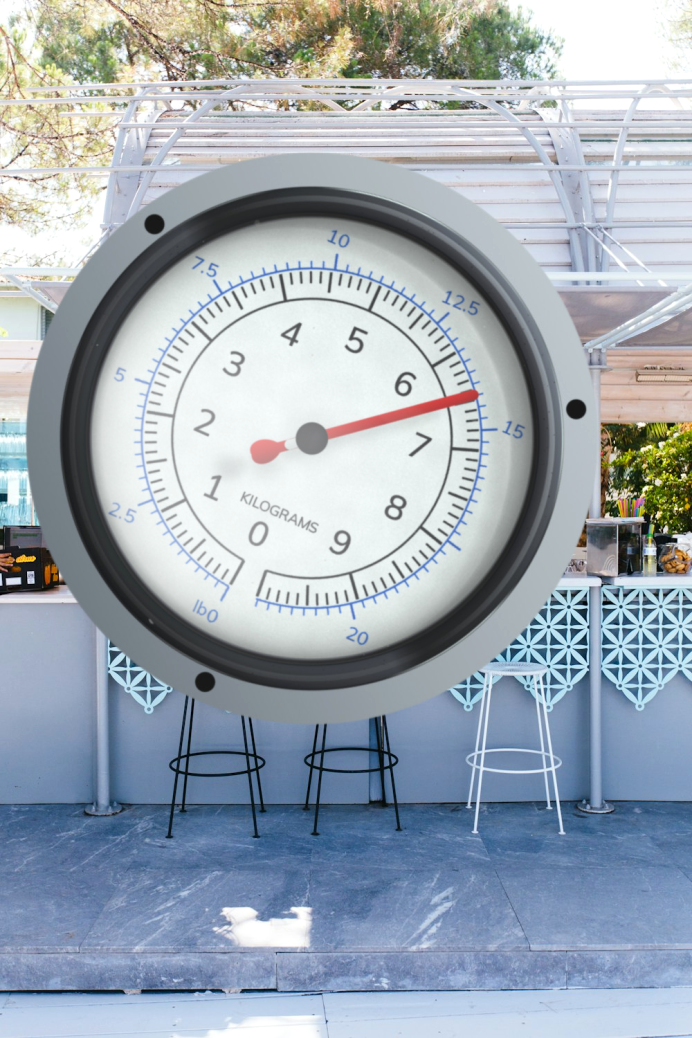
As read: 6.45 kg
